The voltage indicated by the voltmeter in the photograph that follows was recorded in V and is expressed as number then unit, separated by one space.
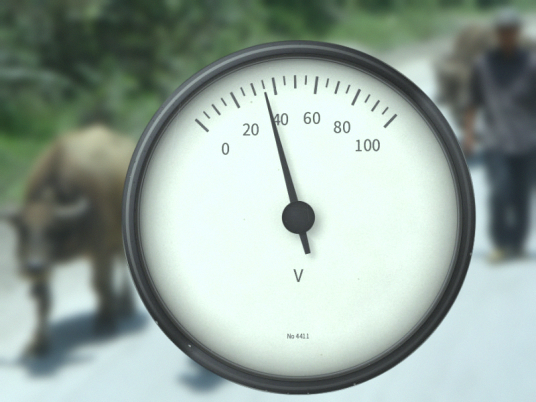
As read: 35 V
